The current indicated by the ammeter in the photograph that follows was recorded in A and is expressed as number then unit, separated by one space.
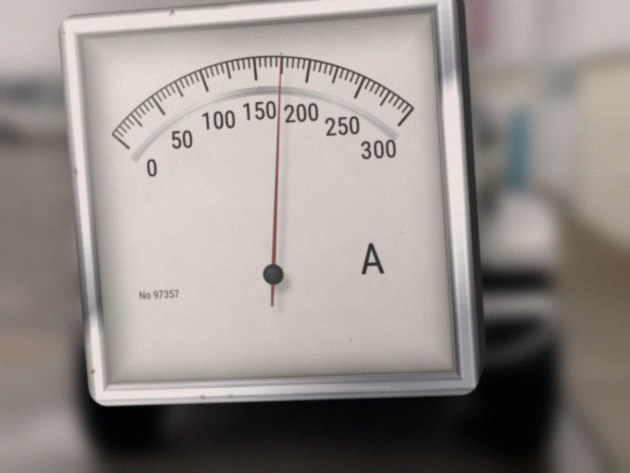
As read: 175 A
